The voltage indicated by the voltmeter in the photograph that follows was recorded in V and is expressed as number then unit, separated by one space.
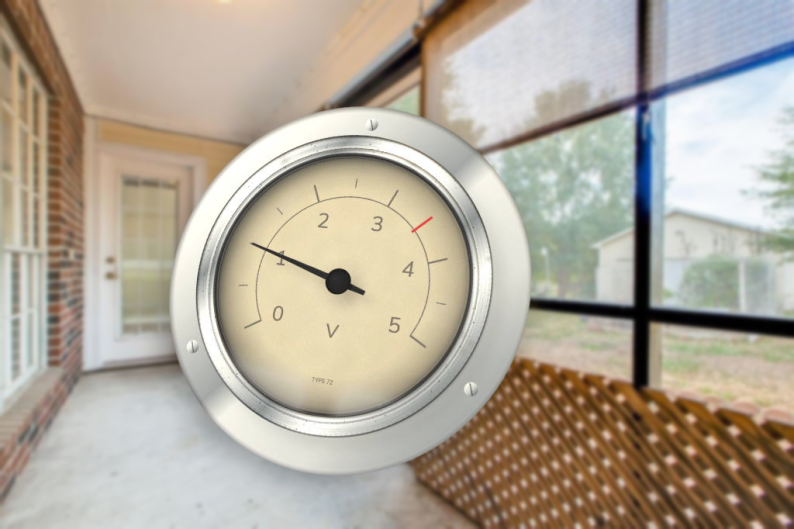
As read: 1 V
